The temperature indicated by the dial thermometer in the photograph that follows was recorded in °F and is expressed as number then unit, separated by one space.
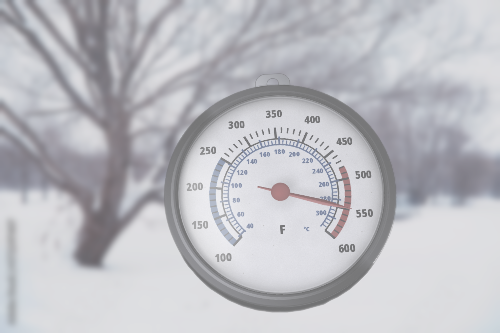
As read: 550 °F
